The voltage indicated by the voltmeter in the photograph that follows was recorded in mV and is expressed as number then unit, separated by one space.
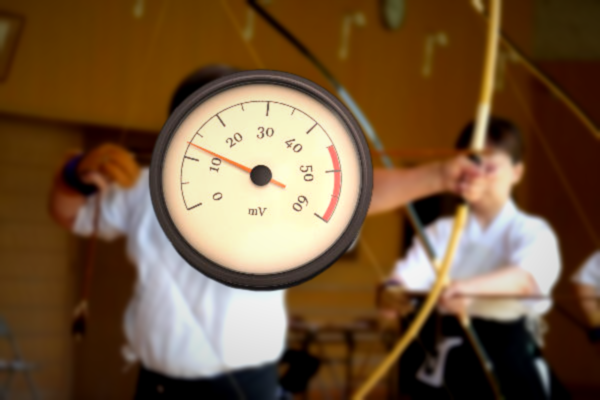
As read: 12.5 mV
